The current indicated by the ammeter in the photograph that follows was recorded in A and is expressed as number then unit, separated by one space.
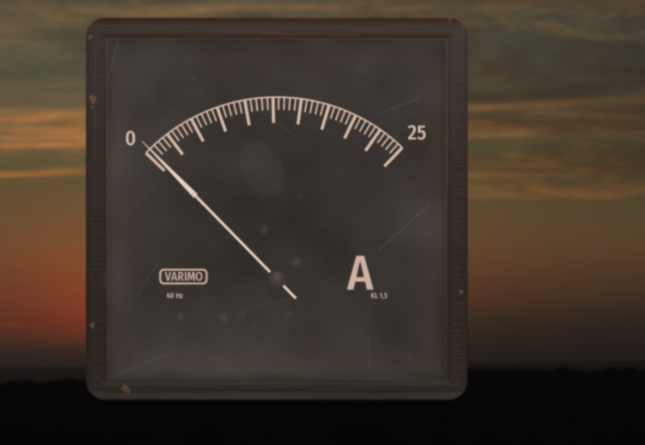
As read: 0.5 A
